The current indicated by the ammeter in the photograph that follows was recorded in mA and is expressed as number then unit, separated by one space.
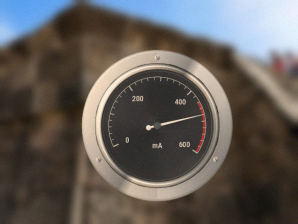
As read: 480 mA
